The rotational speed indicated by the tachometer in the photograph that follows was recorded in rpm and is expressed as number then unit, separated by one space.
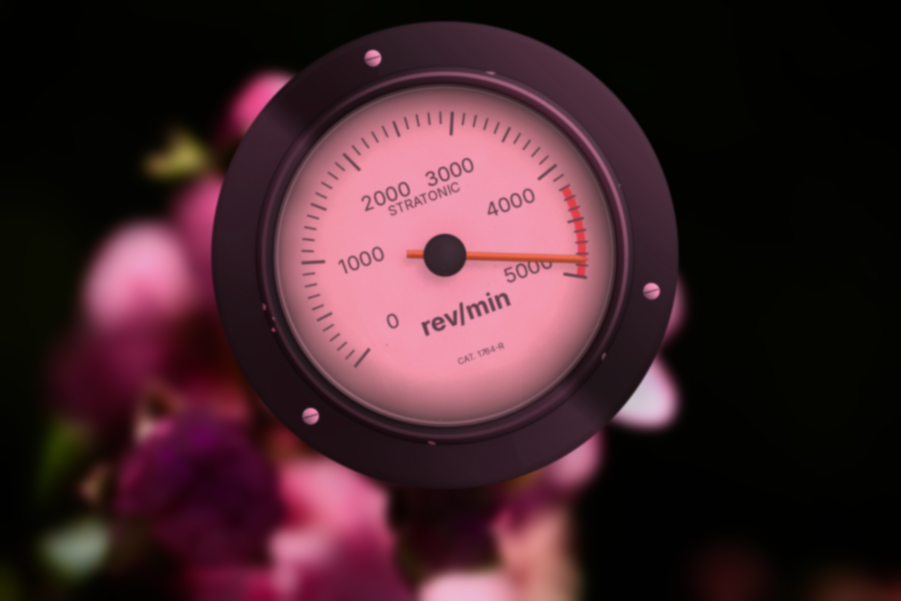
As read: 4850 rpm
